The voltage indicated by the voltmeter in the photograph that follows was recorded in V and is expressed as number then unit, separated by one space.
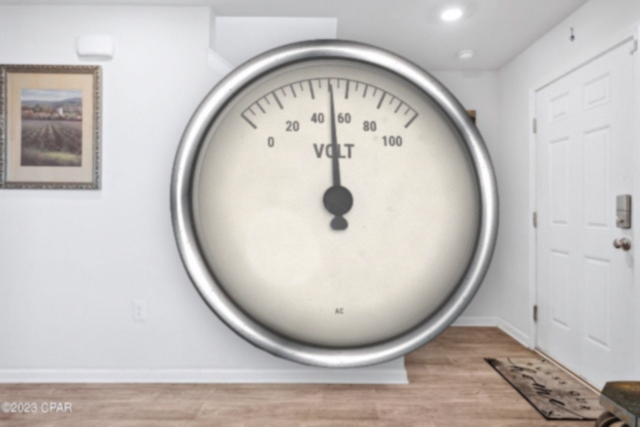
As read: 50 V
